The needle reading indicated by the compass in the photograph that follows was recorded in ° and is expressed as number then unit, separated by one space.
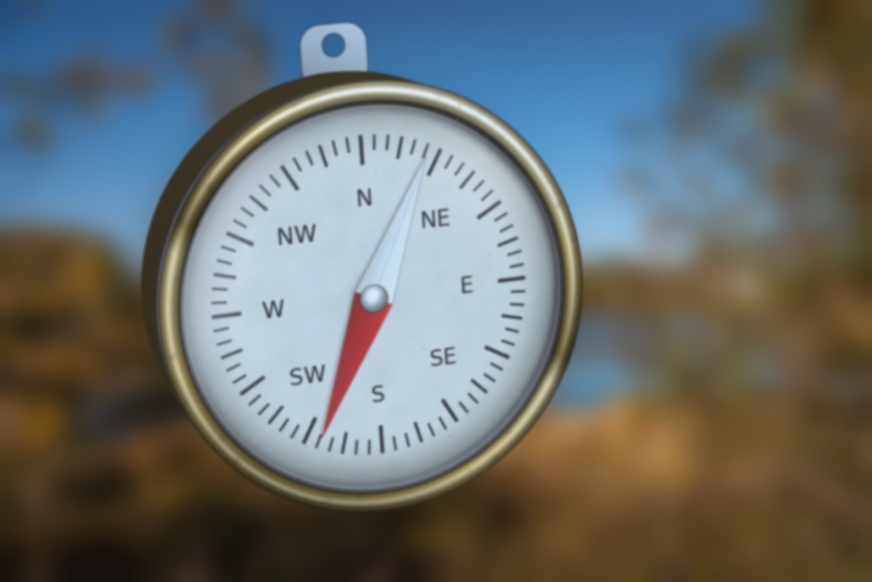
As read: 205 °
